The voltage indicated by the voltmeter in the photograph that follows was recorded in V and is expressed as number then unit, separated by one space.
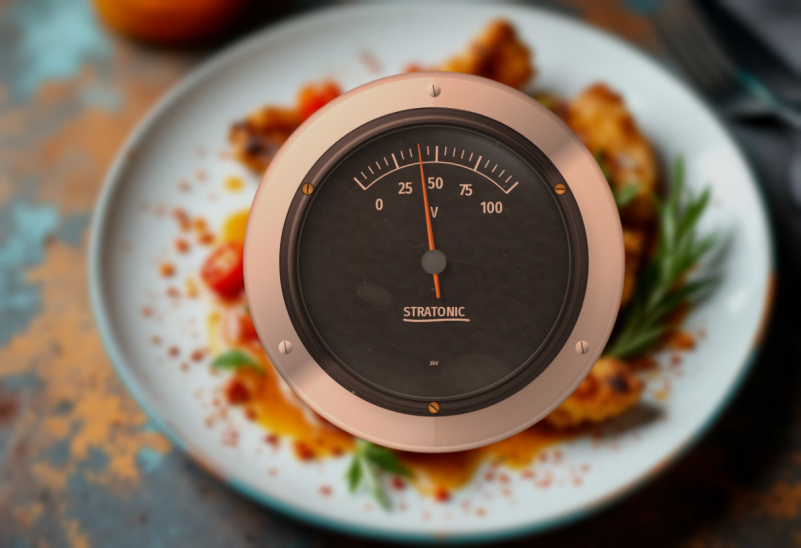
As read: 40 V
